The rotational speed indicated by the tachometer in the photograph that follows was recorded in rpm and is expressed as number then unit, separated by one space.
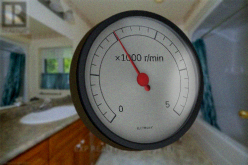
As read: 2000 rpm
